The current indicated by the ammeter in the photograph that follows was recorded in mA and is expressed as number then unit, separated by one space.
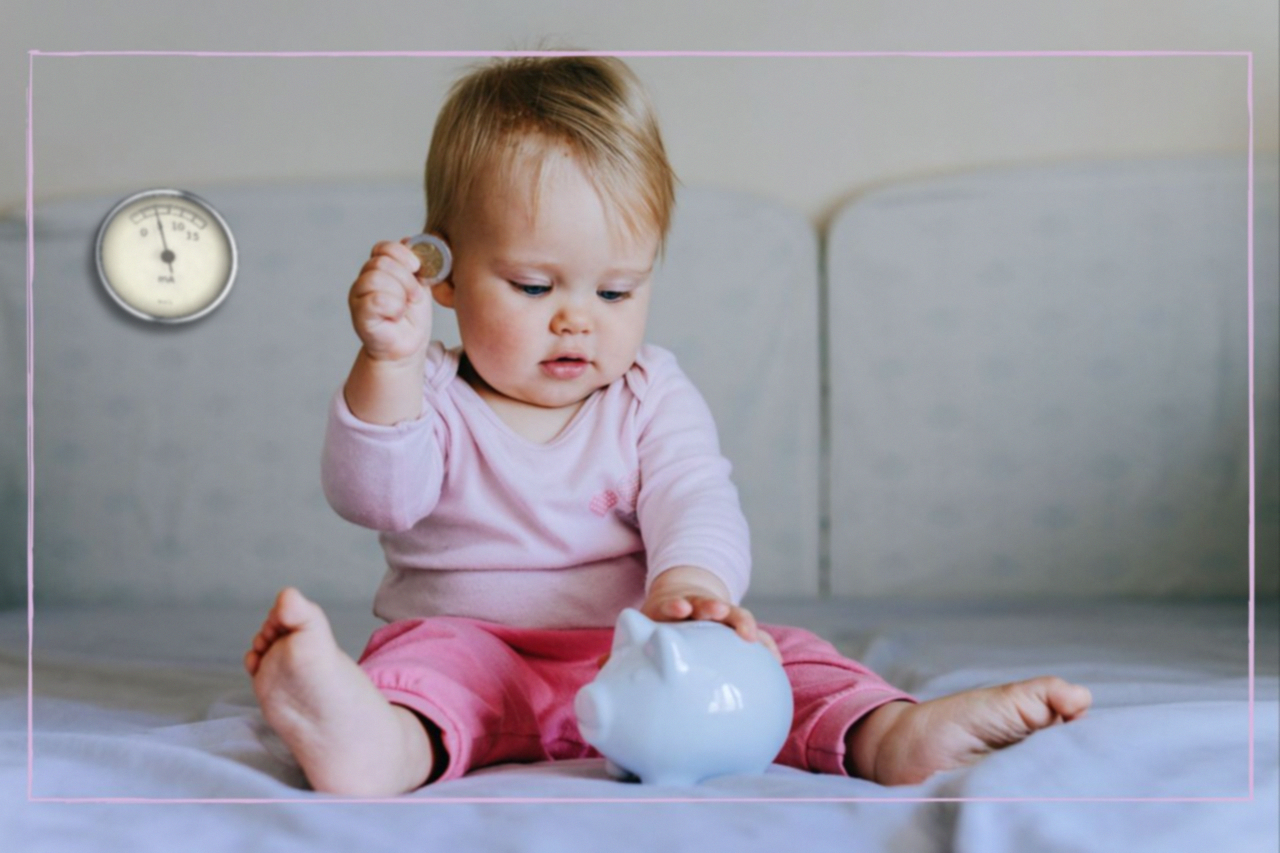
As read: 5 mA
